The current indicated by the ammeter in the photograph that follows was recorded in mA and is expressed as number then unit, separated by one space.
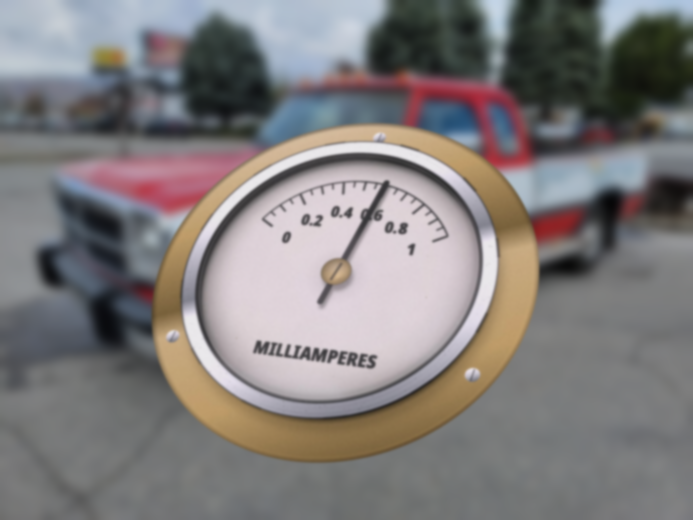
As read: 0.6 mA
